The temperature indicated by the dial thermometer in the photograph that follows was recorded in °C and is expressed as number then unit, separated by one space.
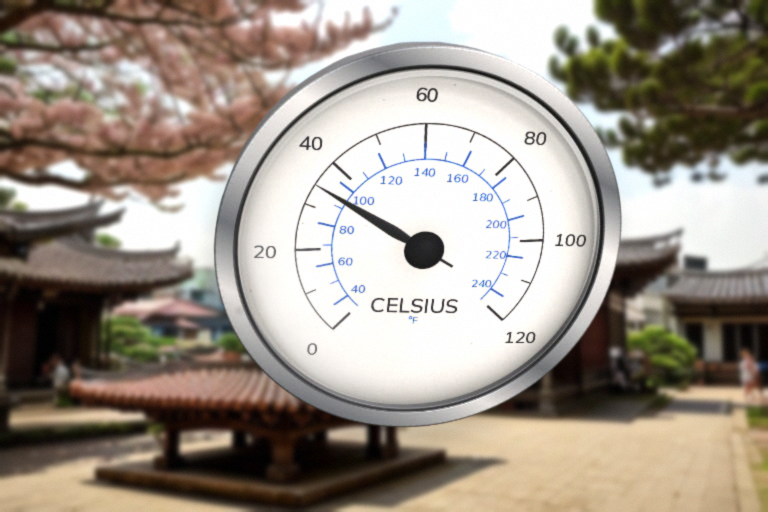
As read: 35 °C
